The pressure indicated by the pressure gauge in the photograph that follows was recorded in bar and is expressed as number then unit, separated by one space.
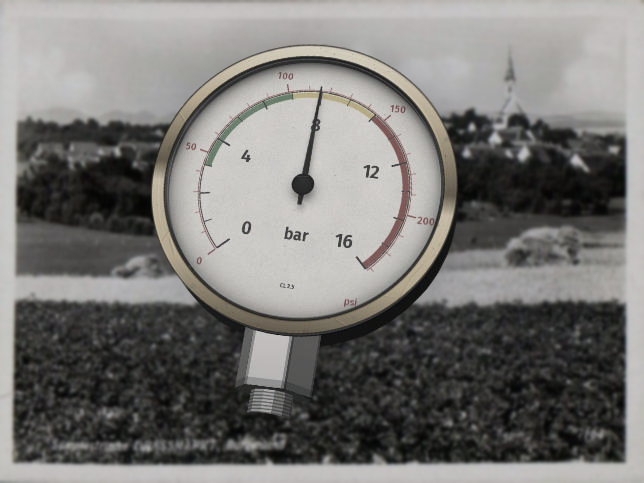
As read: 8 bar
